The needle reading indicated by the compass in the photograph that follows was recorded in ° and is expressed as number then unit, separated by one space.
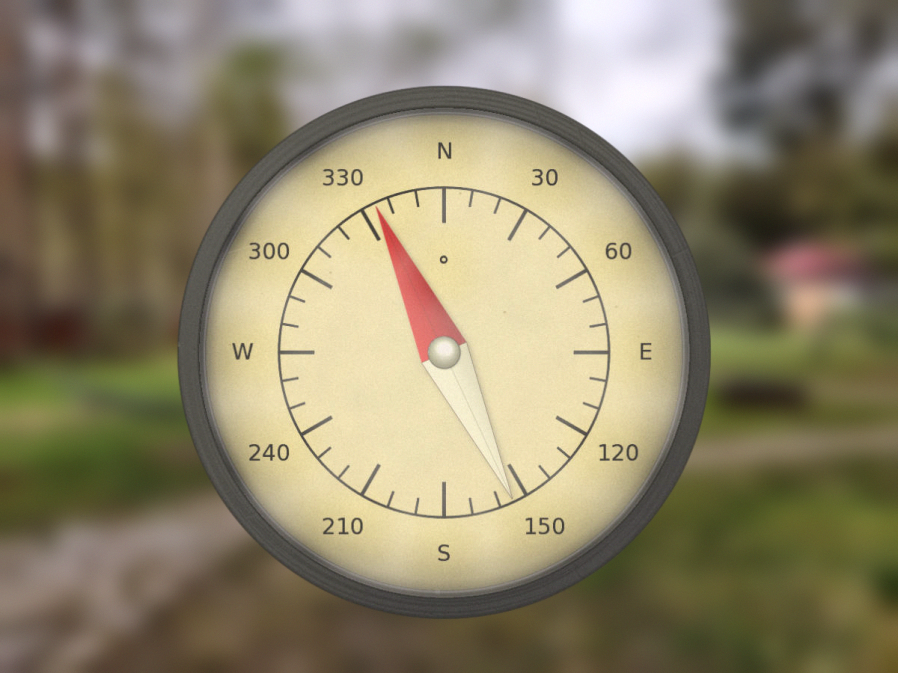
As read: 335 °
